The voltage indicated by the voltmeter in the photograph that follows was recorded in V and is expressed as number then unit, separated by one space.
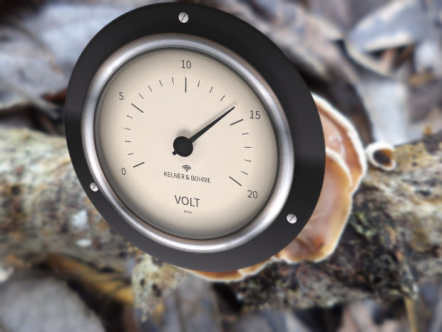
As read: 14 V
